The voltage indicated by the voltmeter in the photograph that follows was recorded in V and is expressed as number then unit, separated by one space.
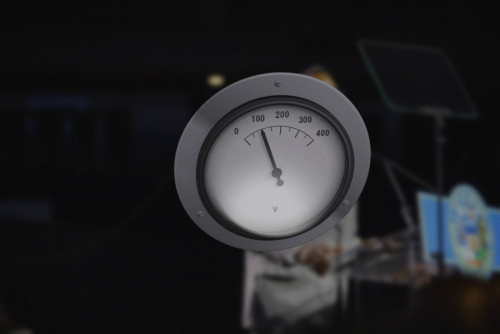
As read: 100 V
